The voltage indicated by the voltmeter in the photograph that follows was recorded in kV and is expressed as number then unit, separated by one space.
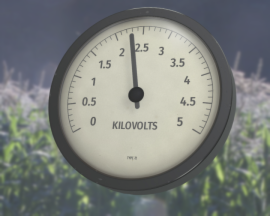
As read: 2.3 kV
